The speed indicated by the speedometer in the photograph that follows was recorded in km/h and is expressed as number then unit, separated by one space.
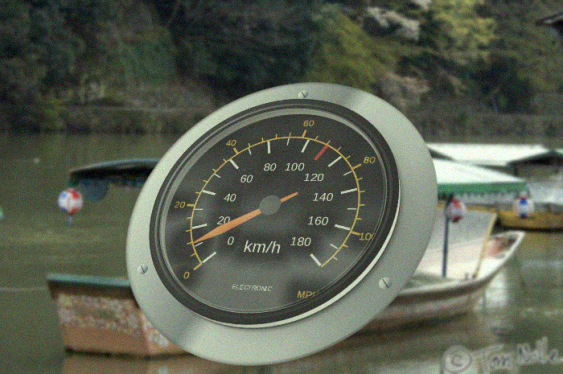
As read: 10 km/h
